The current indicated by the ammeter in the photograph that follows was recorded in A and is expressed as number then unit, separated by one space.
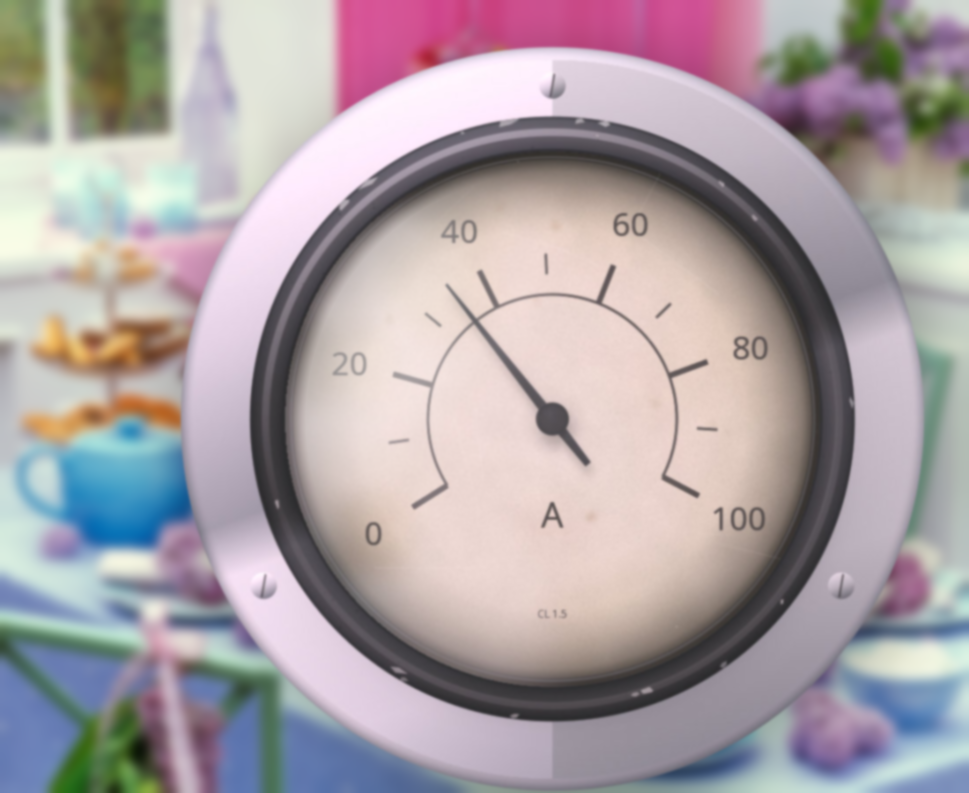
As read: 35 A
